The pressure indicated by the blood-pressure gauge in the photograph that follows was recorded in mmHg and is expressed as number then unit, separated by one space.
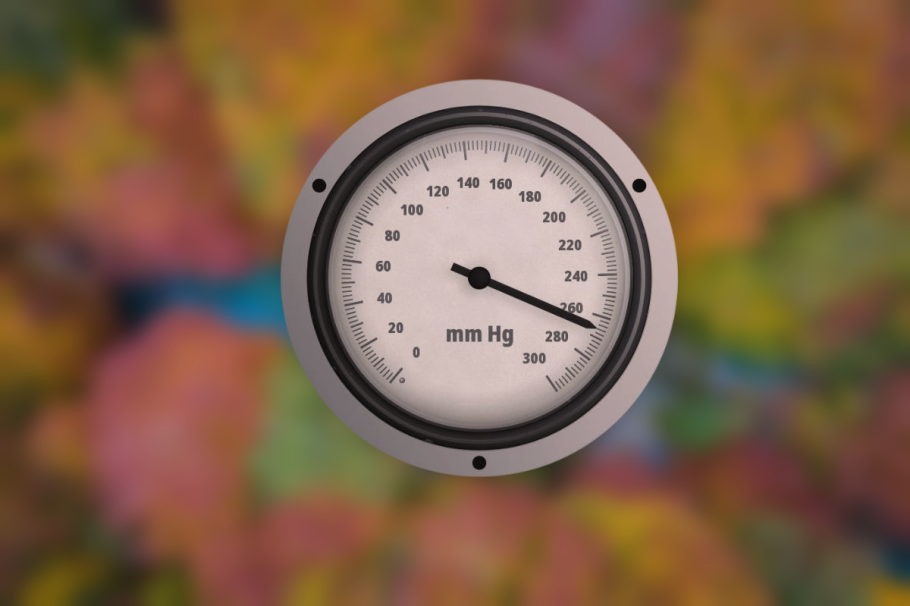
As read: 266 mmHg
